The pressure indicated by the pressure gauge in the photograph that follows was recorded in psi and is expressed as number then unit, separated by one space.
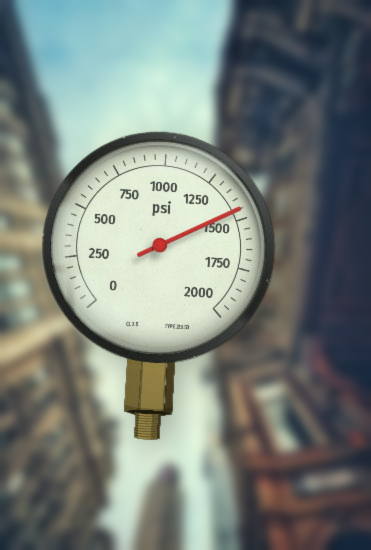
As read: 1450 psi
